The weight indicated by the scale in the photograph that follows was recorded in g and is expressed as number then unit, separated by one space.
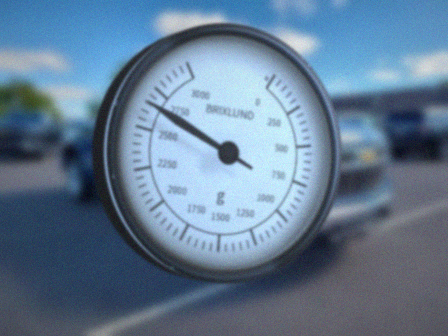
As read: 2650 g
